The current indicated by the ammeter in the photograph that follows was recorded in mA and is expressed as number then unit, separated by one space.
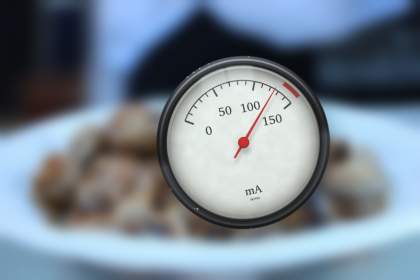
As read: 125 mA
